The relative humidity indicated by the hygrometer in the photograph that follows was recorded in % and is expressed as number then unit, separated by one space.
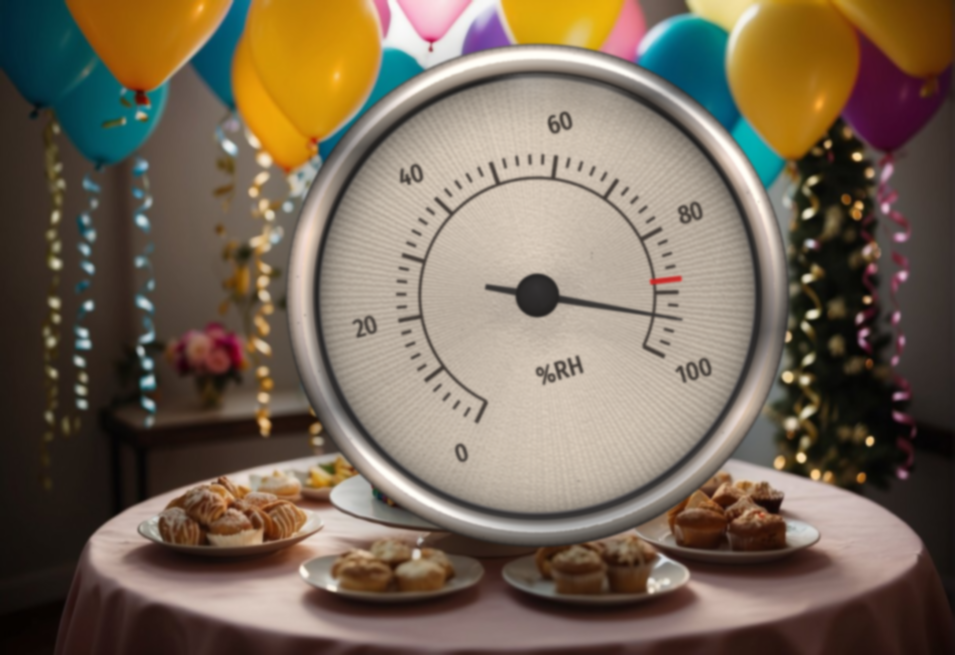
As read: 94 %
